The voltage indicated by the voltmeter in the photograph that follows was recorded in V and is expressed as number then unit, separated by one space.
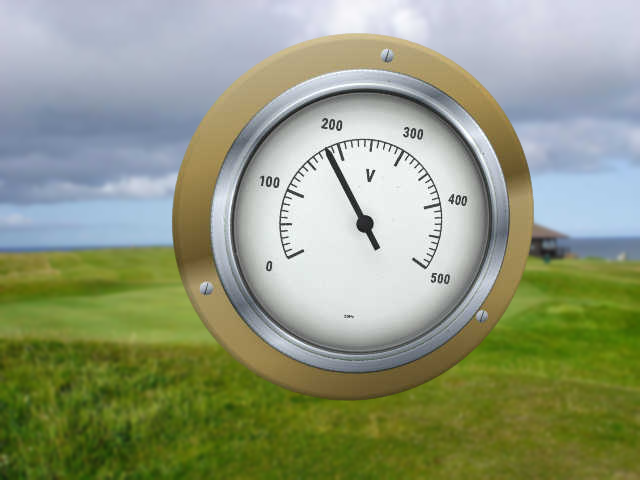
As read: 180 V
